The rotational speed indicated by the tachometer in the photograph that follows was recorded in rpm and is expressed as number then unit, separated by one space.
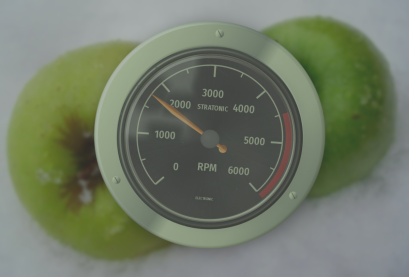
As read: 1750 rpm
